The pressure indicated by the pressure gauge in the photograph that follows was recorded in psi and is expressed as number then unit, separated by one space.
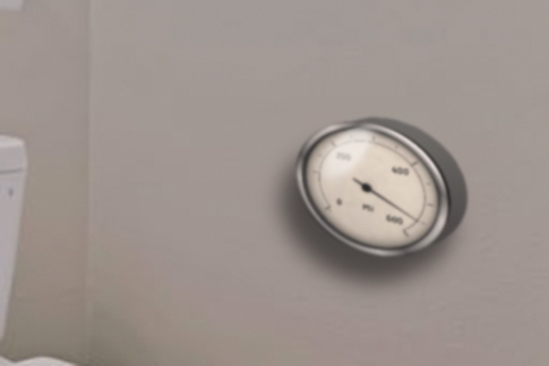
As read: 550 psi
